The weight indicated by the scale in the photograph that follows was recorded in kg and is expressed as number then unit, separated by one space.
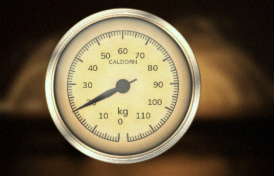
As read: 20 kg
